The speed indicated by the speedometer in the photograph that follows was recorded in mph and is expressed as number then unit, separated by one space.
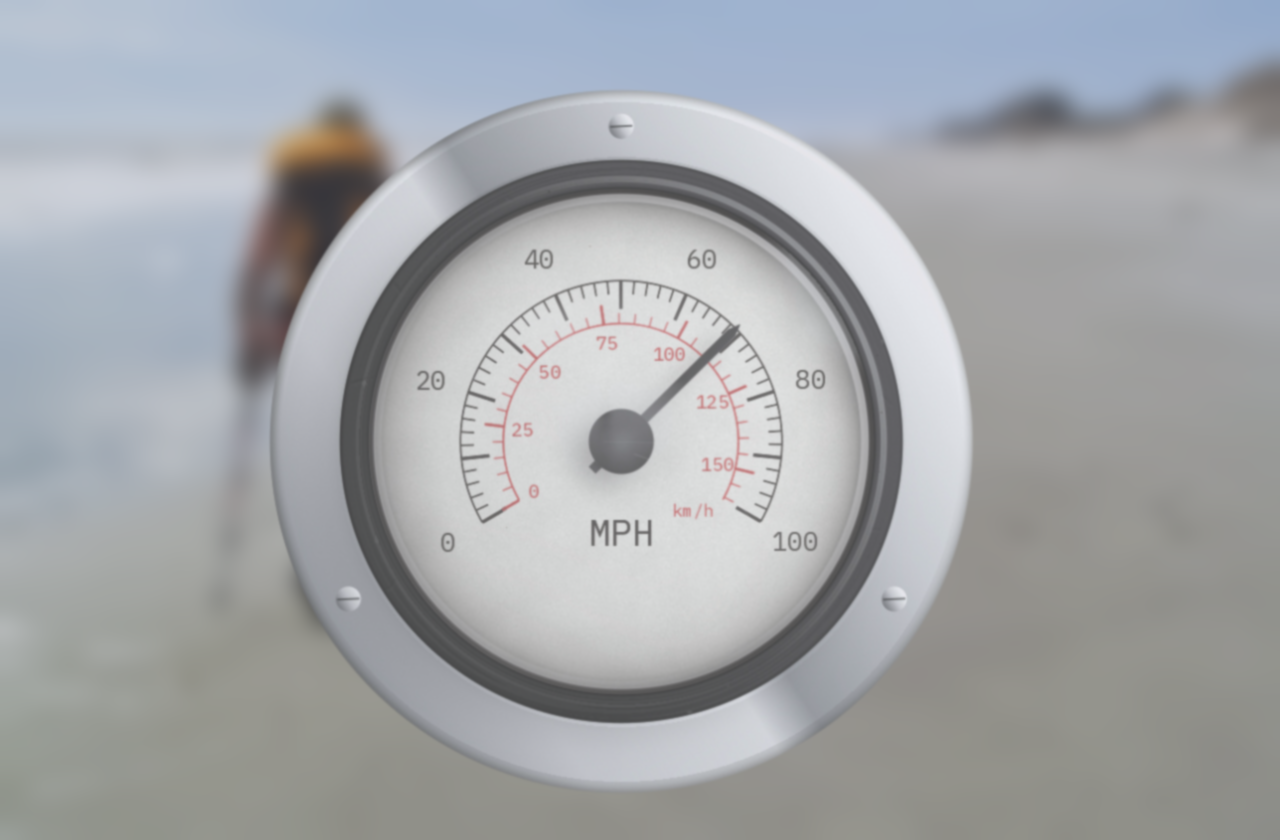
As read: 69 mph
